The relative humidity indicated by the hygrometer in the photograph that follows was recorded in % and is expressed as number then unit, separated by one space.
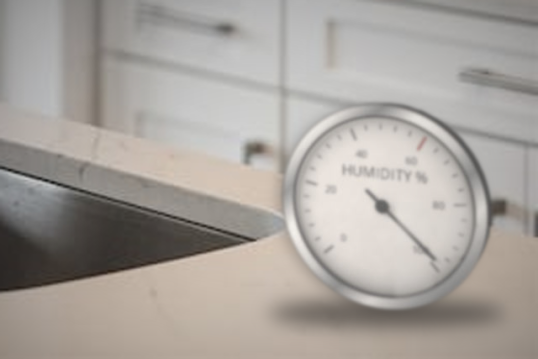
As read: 98 %
